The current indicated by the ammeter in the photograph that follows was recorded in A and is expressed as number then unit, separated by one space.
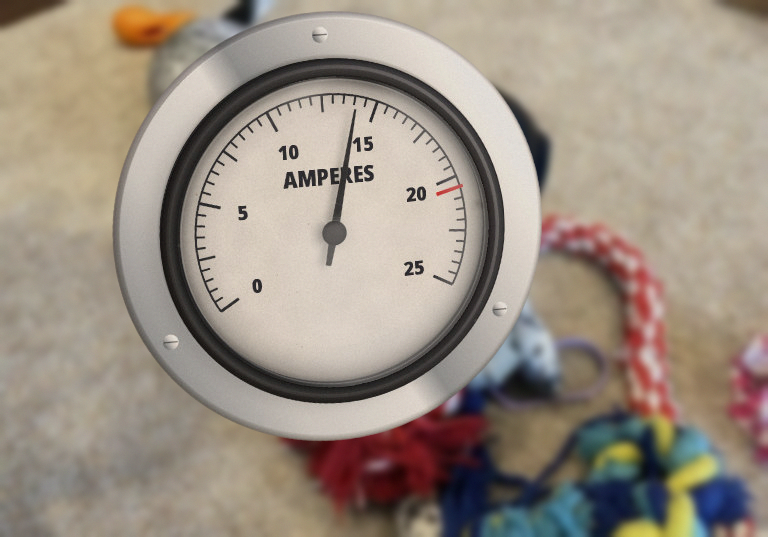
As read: 14 A
